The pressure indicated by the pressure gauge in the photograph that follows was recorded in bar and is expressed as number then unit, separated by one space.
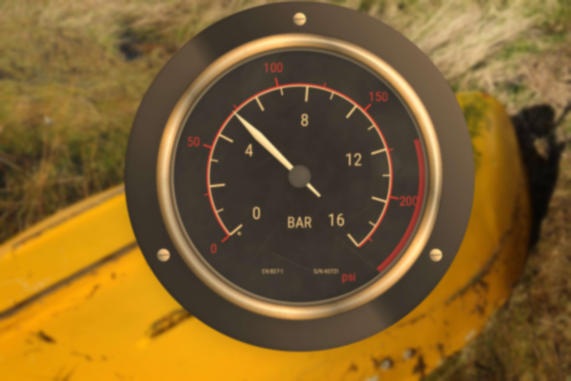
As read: 5 bar
